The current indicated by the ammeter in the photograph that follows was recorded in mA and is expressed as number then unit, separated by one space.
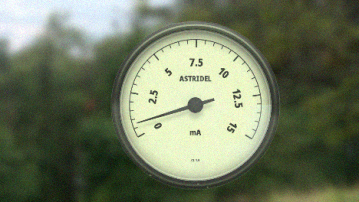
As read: 0.75 mA
